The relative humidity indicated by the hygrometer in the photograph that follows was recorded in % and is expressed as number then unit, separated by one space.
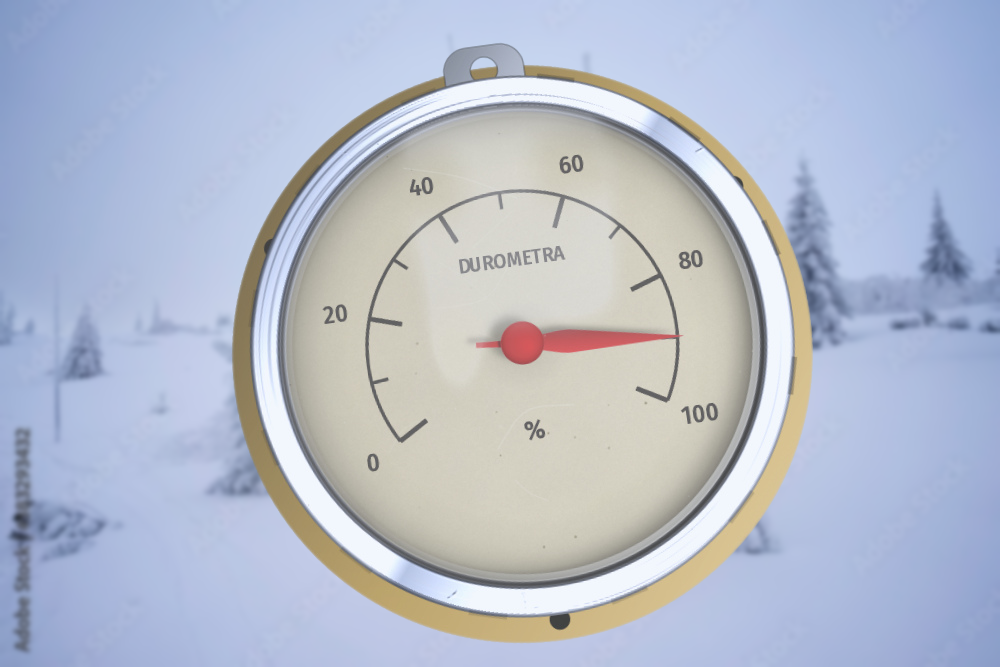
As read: 90 %
